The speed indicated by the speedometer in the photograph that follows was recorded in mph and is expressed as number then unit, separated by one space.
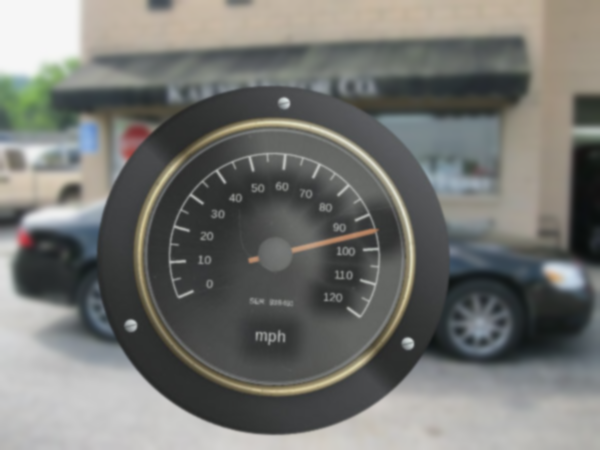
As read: 95 mph
